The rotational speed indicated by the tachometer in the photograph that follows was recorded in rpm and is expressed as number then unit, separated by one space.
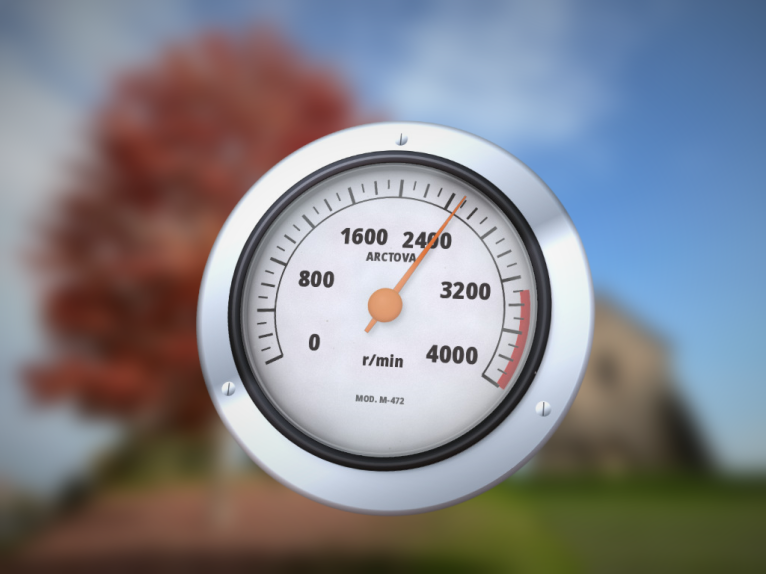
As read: 2500 rpm
